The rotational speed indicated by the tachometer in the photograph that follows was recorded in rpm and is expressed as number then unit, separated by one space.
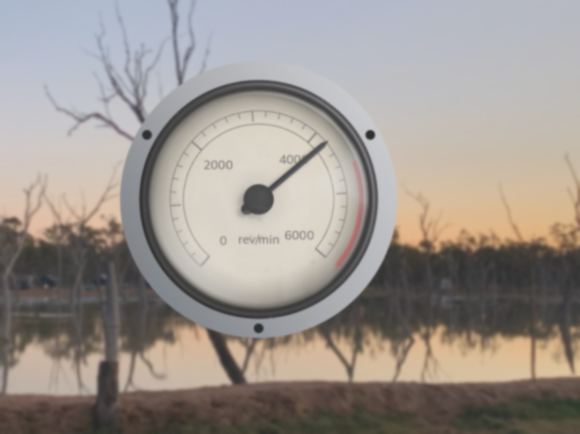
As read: 4200 rpm
